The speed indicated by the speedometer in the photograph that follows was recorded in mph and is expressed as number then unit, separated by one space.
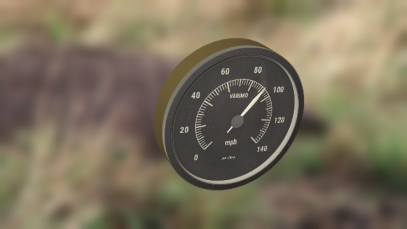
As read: 90 mph
